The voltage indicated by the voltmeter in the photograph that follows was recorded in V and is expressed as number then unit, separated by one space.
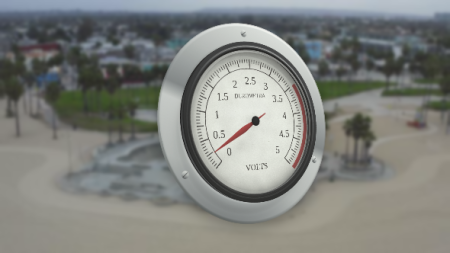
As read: 0.25 V
